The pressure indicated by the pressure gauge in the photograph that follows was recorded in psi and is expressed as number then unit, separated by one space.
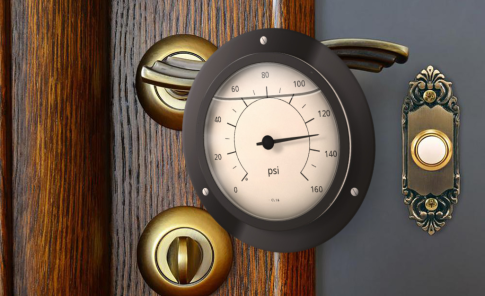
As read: 130 psi
